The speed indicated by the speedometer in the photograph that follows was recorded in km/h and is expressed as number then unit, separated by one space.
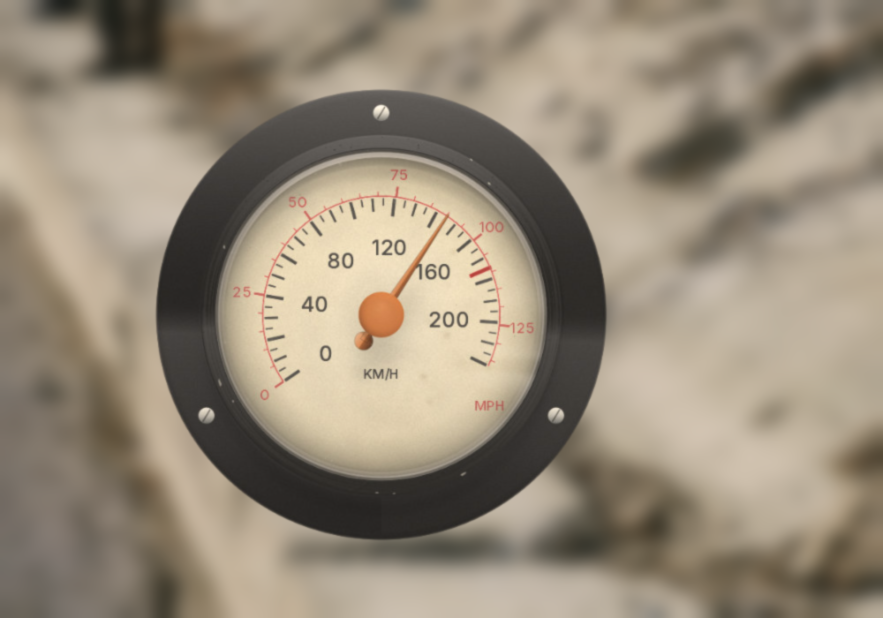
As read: 145 km/h
